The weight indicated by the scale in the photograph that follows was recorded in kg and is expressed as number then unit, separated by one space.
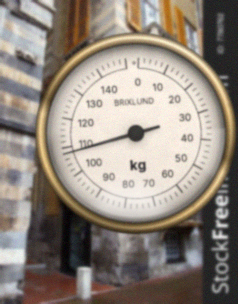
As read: 108 kg
